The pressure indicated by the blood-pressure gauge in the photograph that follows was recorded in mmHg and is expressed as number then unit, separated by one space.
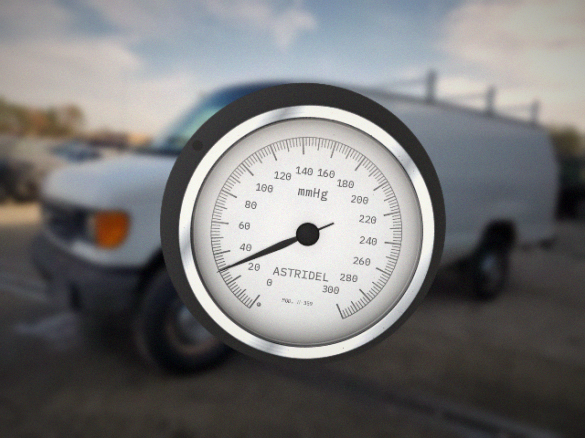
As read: 30 mmHg
